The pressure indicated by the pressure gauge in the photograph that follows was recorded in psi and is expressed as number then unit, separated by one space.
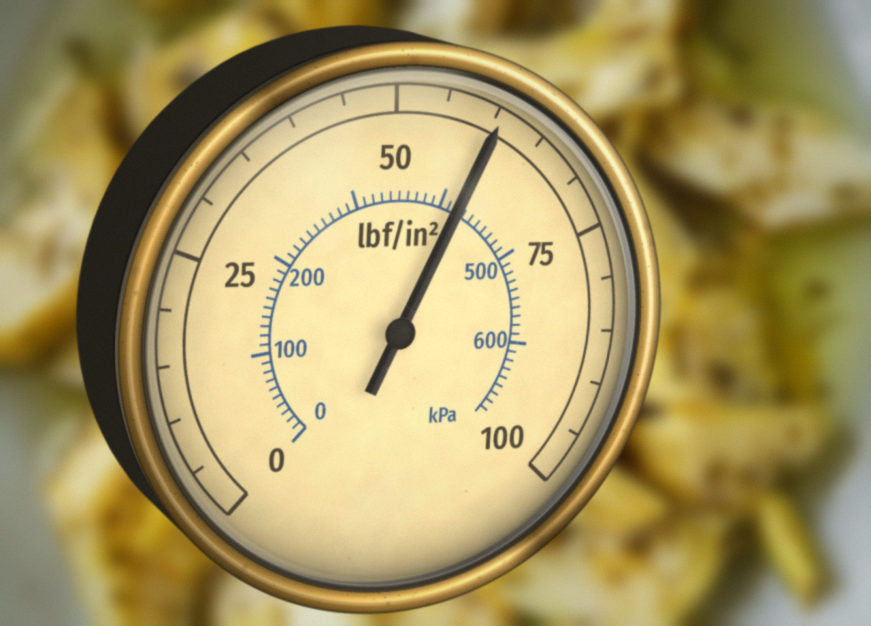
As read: 60 psi
